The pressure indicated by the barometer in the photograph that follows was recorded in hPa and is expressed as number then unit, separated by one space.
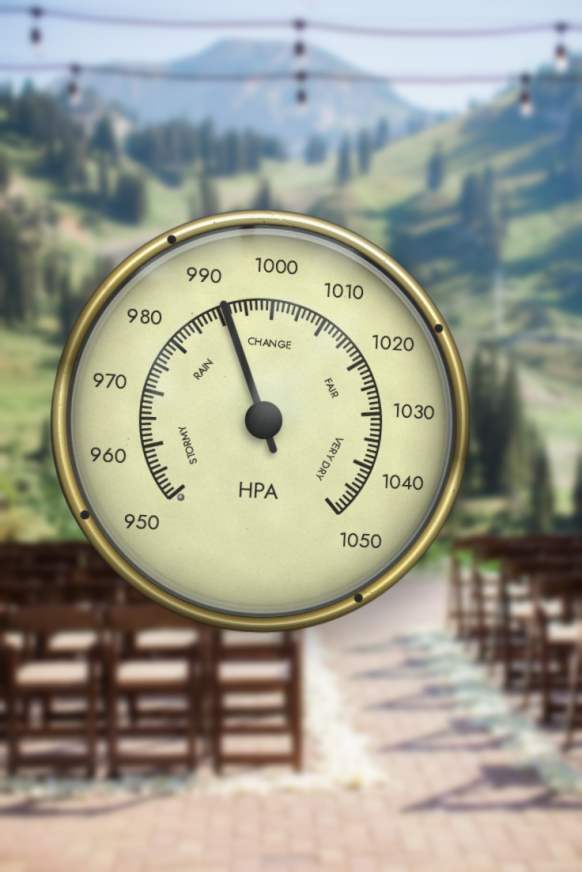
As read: 991 hPa
